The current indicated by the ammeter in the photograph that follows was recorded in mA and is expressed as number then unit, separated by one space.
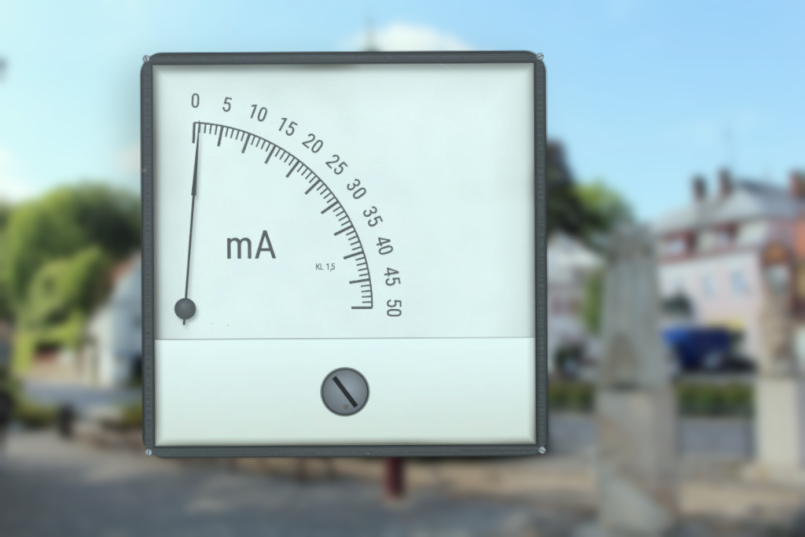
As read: 1 mA
